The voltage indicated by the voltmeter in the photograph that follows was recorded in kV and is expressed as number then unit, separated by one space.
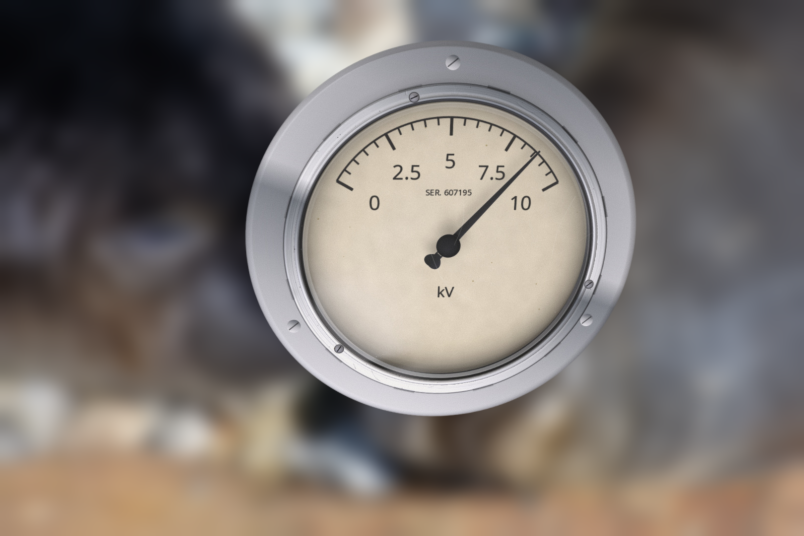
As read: 8.5 kV
